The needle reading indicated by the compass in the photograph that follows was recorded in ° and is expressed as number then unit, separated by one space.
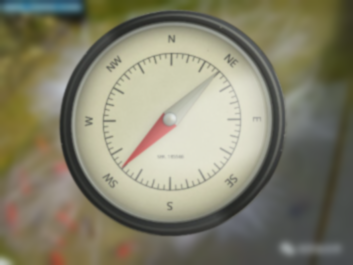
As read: 225 °
